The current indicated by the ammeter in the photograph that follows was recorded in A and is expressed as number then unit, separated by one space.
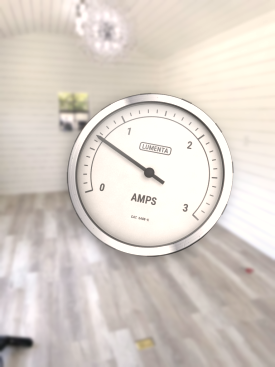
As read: 0.65 A
